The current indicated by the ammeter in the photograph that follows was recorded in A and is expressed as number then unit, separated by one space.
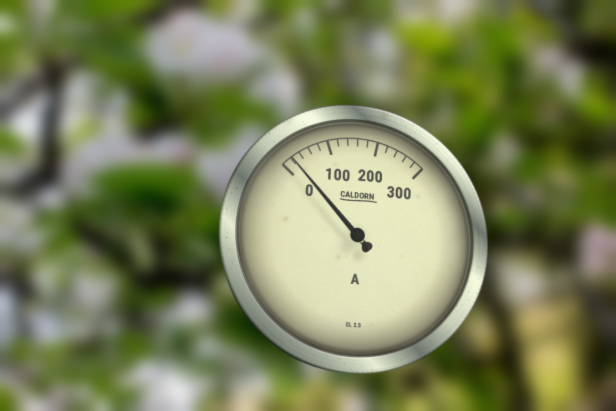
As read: 20 A
